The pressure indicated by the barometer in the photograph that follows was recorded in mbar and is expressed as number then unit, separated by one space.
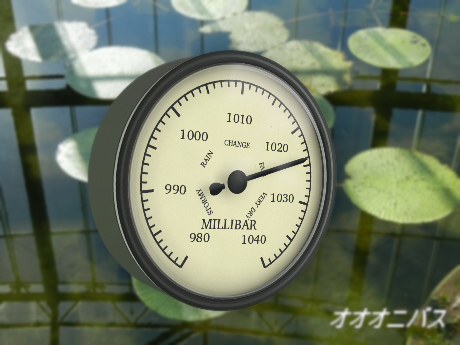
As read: 1024 mbar
